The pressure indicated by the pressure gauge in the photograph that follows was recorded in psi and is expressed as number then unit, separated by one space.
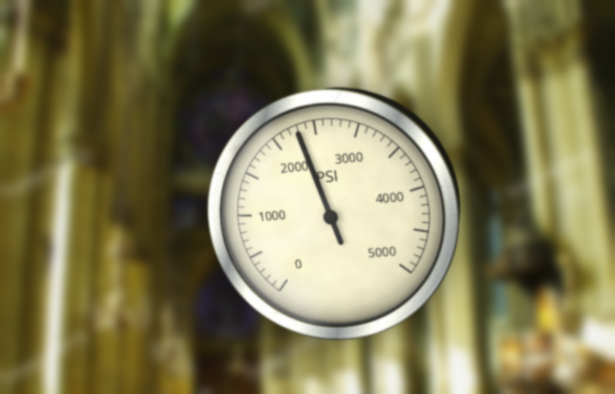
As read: 2300 psi
